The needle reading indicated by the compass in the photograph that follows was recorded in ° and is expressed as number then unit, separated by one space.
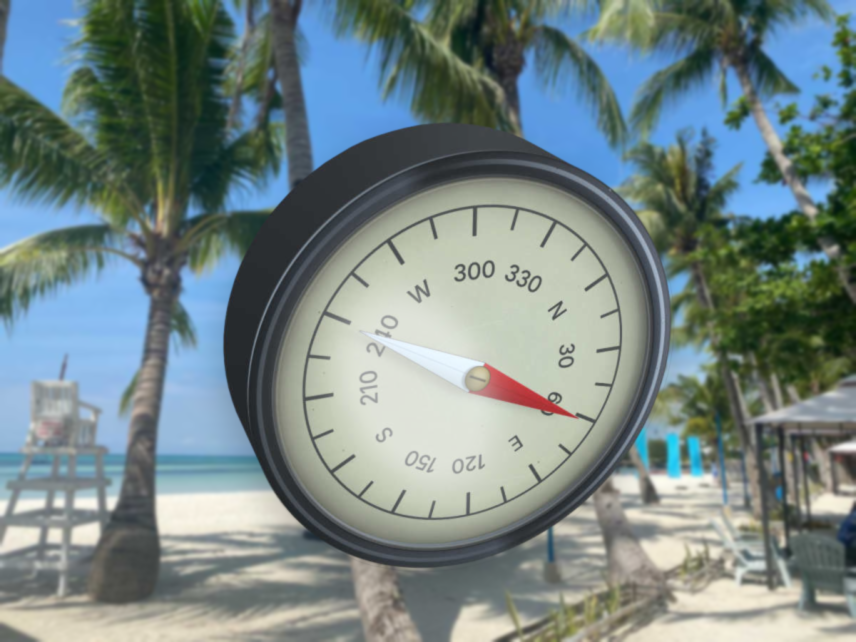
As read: 60 °
